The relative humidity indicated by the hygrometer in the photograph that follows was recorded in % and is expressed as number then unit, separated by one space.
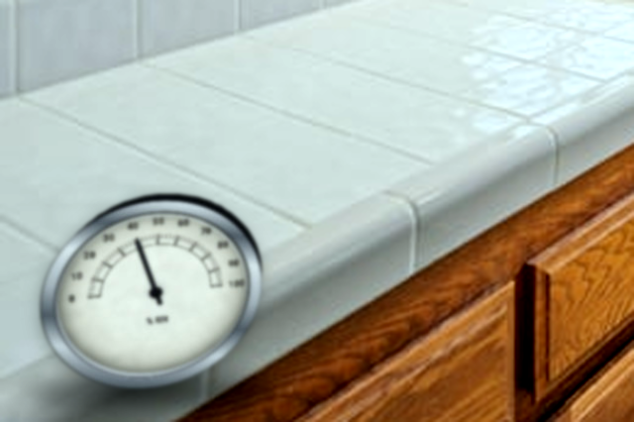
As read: 40 %
